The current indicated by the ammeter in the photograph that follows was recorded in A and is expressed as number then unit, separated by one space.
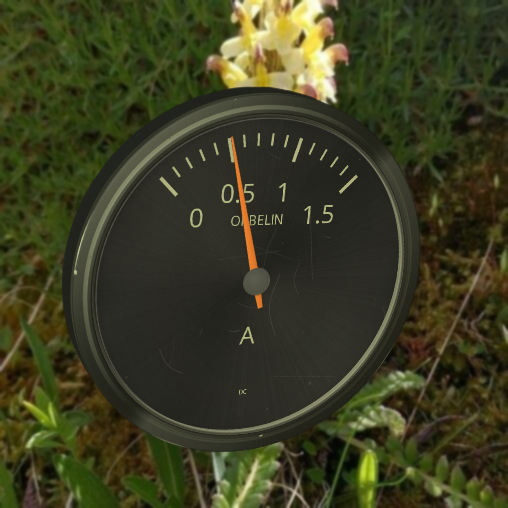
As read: 0.5 A
